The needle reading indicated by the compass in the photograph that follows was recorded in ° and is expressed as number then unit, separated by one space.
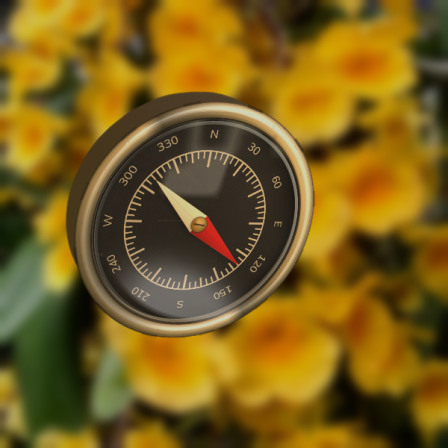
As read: 130 °
